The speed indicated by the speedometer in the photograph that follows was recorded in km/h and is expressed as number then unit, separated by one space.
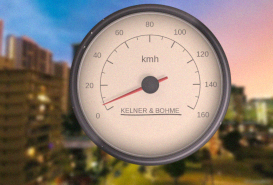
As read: 5 km/h
